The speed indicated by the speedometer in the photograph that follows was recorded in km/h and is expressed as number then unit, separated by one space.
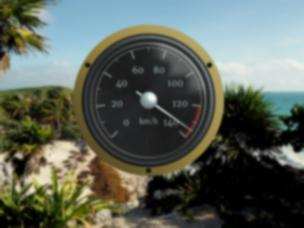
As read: 135 km/h
